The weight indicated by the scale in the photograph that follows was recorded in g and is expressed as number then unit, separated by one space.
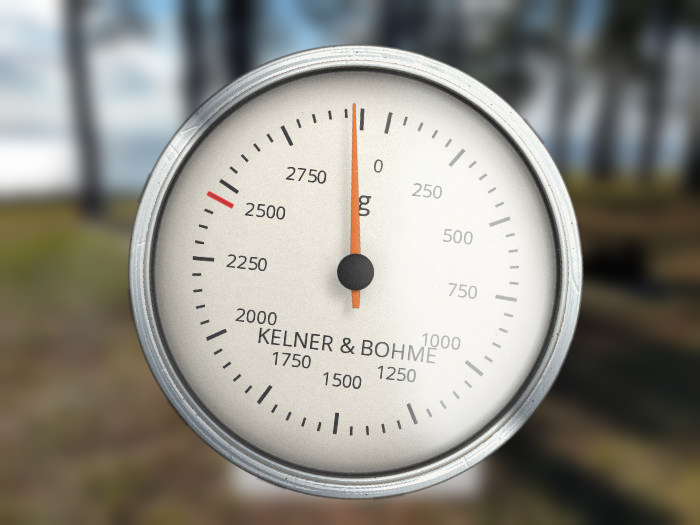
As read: 2975 g
